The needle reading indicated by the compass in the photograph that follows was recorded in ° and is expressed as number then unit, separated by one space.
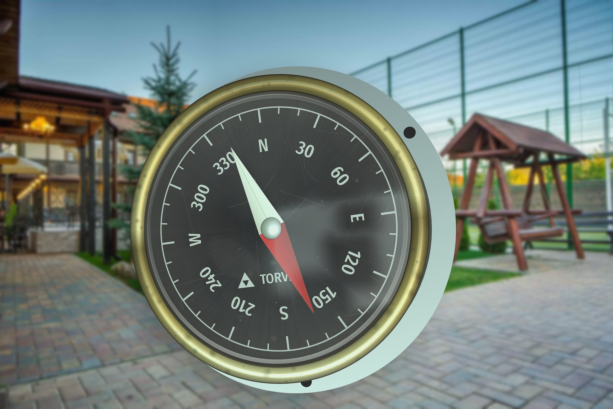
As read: 160 °
